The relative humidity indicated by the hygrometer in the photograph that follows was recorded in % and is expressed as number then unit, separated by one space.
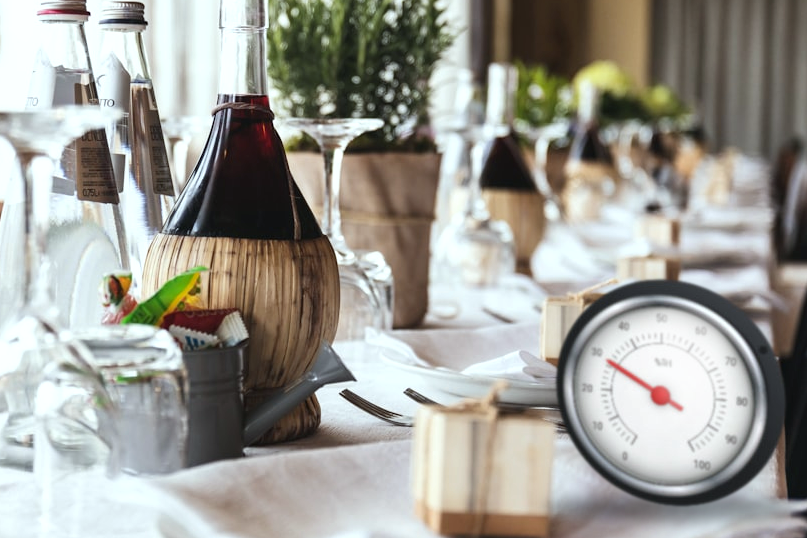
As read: 30 %
